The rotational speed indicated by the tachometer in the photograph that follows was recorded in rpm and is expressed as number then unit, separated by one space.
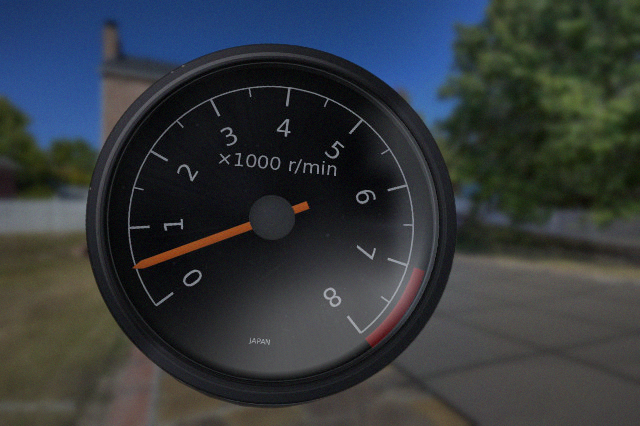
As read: 500 rpm
